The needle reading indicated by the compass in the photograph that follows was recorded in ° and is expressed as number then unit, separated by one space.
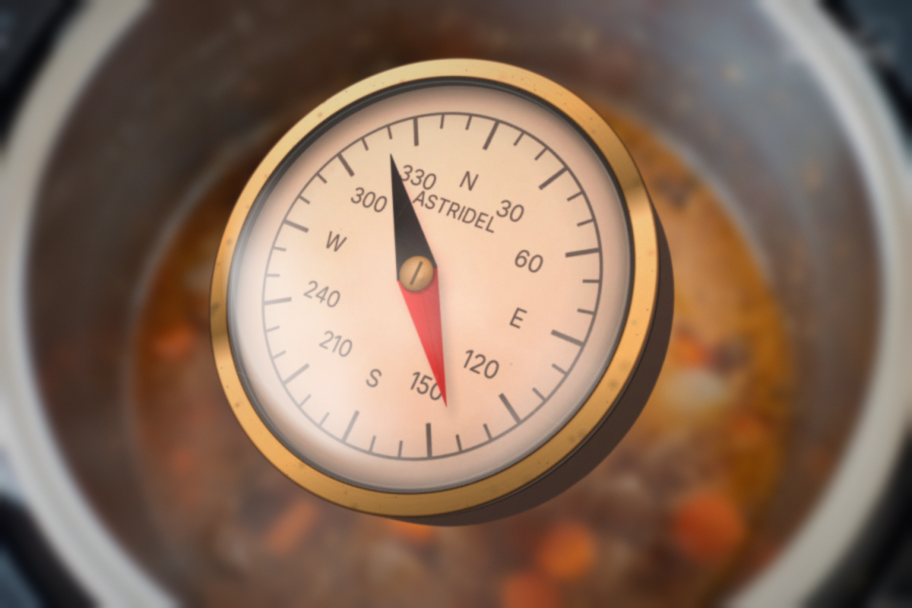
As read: 140 °
